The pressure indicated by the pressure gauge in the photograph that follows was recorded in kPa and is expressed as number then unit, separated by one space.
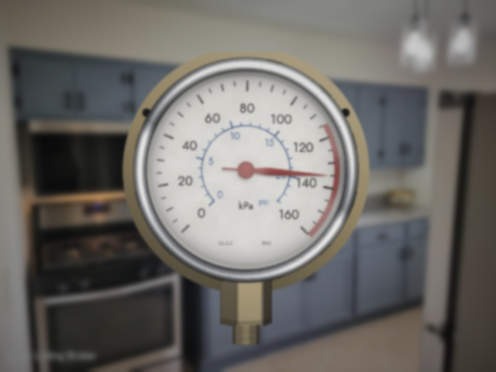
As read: 135 kPa
